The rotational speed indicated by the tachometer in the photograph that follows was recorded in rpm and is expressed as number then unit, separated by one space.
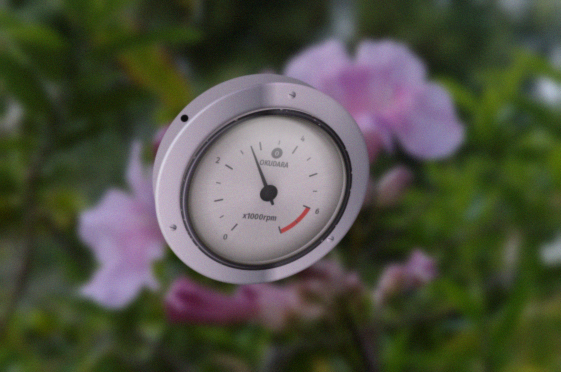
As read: 2750 rpm
